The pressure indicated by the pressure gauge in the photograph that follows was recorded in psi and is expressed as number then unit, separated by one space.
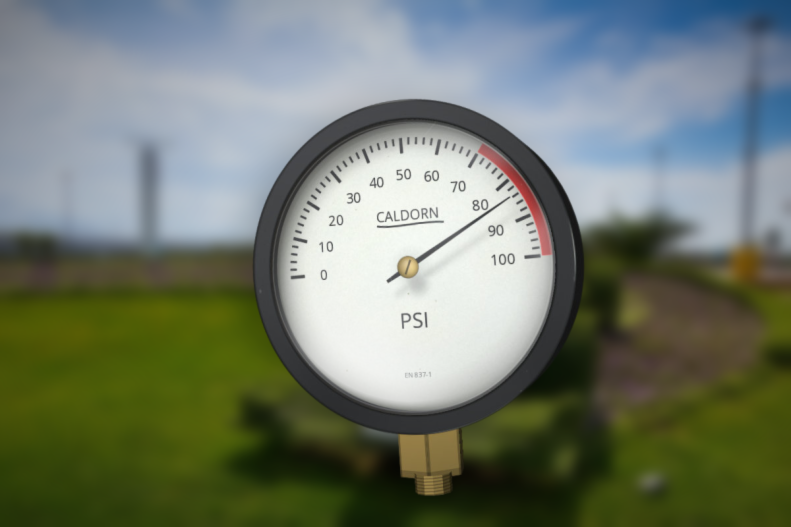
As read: 84 psi
